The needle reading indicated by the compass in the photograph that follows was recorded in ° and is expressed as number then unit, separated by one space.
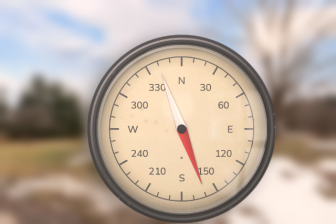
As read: 160 °
